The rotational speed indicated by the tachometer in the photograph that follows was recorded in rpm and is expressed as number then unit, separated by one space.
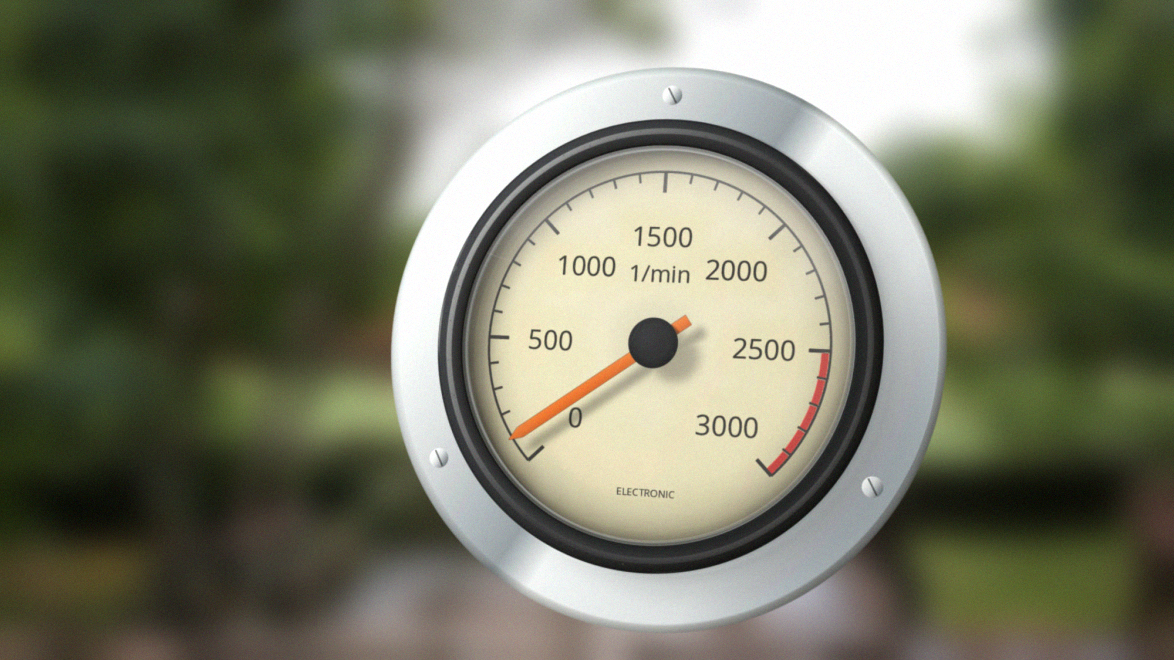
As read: 100 rpm
